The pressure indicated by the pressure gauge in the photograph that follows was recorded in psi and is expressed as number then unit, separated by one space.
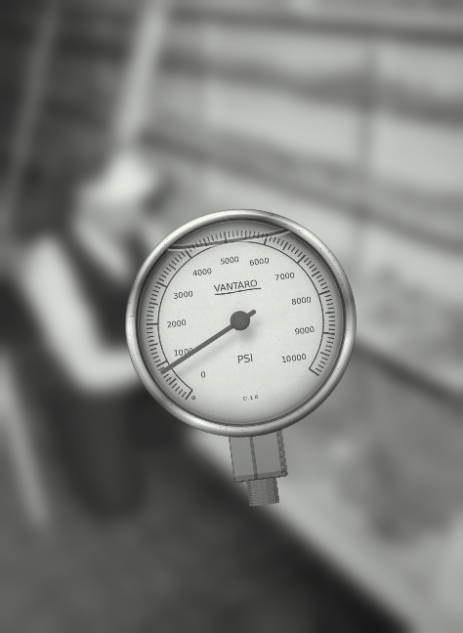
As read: 800 psi
